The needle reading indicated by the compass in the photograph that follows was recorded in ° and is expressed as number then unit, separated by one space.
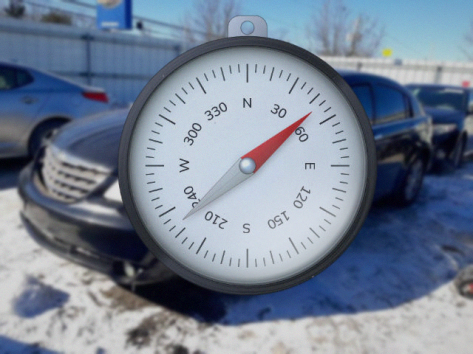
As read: 50 °
